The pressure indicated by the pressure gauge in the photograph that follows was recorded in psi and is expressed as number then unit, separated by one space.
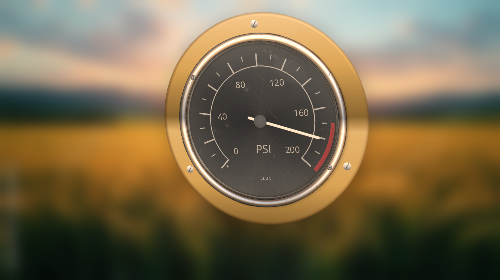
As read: 180 psi
